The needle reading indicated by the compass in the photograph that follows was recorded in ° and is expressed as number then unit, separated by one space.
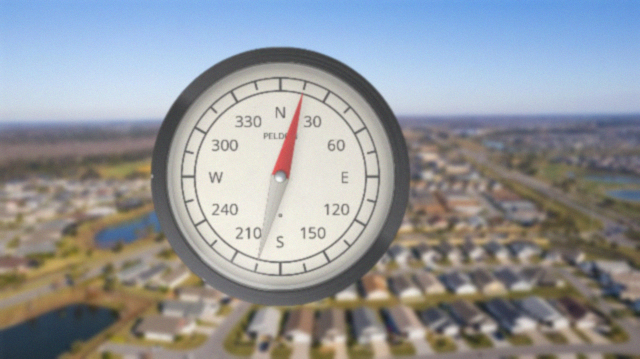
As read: 15 °
